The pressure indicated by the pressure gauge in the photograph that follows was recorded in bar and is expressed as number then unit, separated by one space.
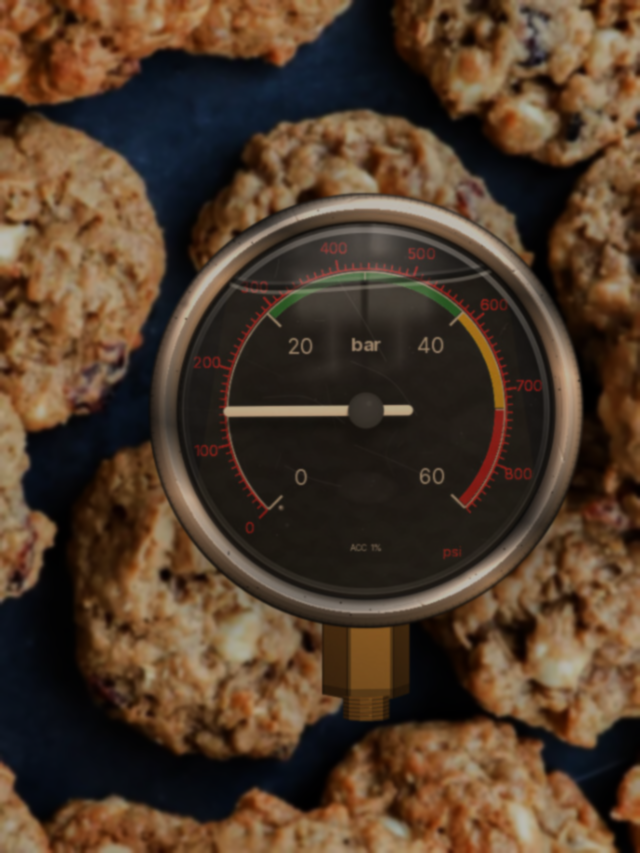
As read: 10 bar
